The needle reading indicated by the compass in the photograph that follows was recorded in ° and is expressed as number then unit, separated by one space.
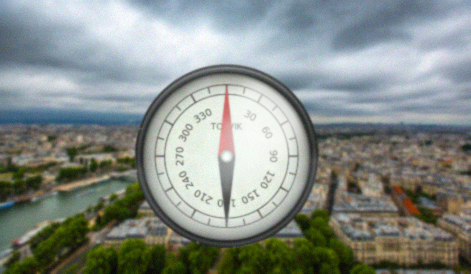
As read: 0 °
